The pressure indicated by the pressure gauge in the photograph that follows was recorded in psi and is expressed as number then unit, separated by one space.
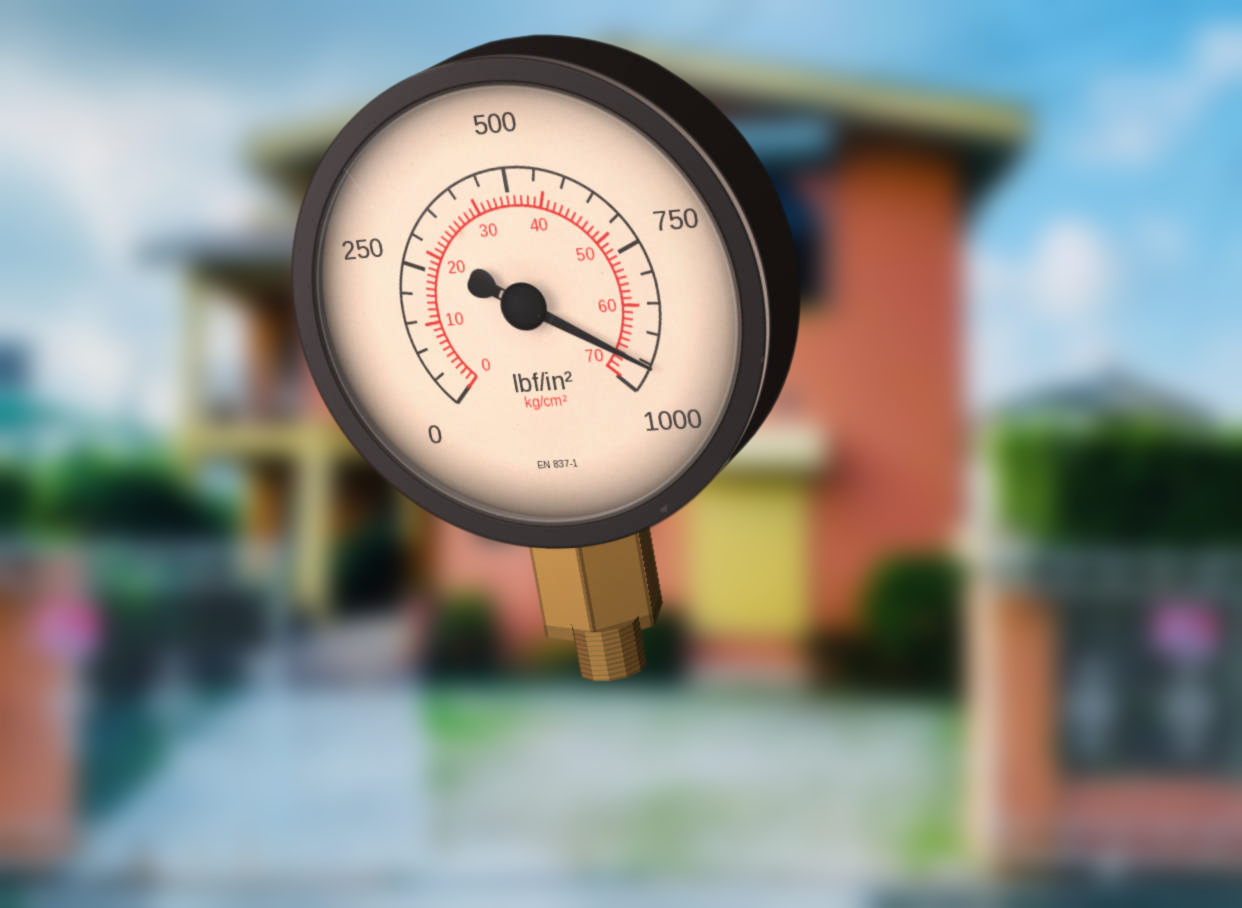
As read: 950 psi
